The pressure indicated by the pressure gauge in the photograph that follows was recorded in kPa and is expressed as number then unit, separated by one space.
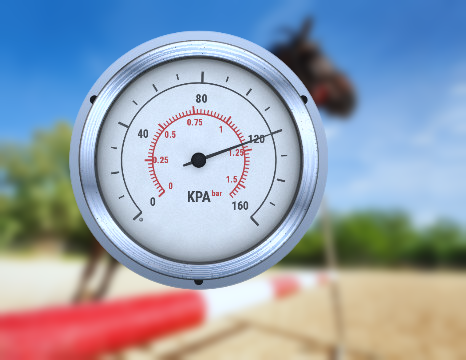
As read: 120 kPa
